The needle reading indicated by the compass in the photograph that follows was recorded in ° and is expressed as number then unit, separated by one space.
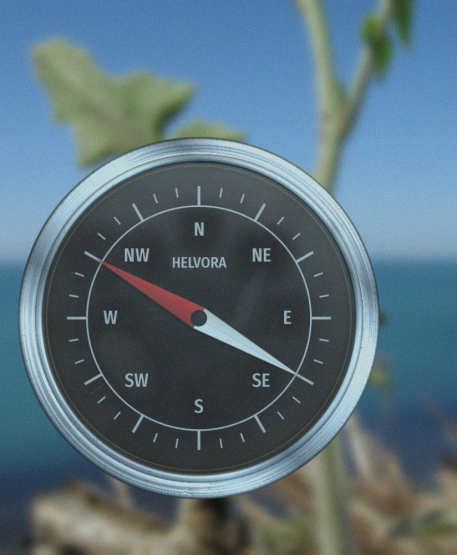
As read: 300 °
